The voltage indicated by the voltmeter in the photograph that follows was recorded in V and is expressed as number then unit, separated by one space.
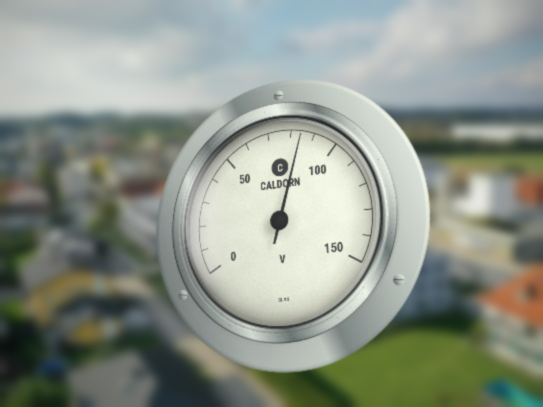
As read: 85 V
